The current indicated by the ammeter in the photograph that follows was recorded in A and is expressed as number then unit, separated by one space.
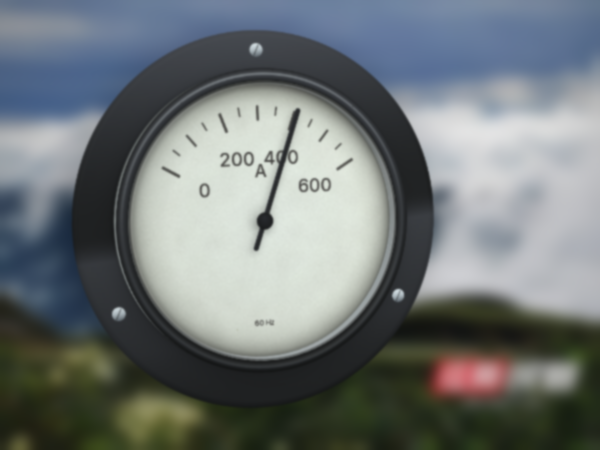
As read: 400 A
